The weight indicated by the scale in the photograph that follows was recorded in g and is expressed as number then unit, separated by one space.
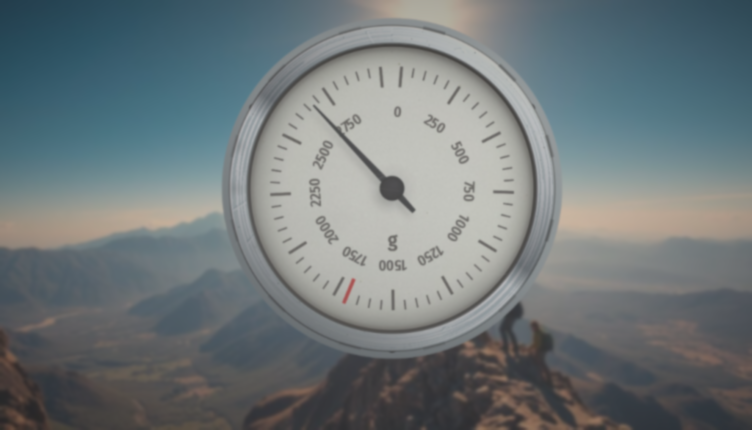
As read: 2675 g
